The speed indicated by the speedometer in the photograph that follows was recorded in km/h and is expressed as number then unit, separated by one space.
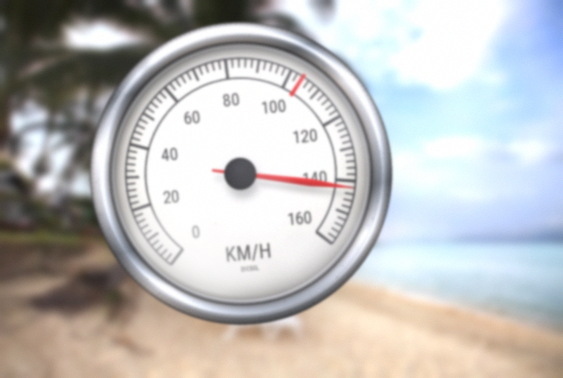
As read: 142 km/h
